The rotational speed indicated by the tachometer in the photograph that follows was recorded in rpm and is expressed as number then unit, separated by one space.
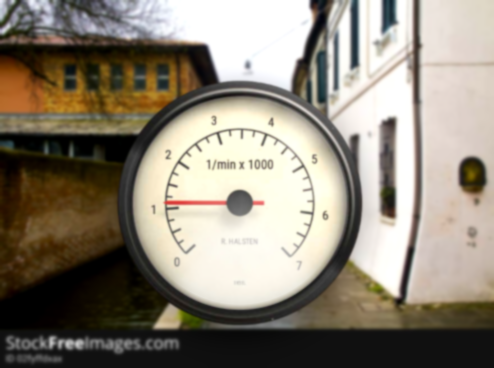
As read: 1125 rpm
